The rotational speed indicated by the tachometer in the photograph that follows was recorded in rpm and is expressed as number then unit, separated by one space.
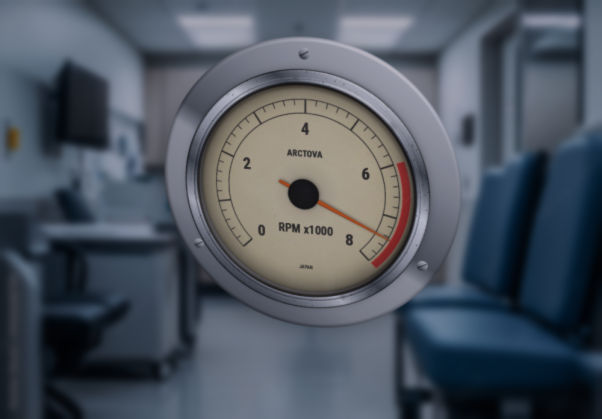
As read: 7400 rpm
